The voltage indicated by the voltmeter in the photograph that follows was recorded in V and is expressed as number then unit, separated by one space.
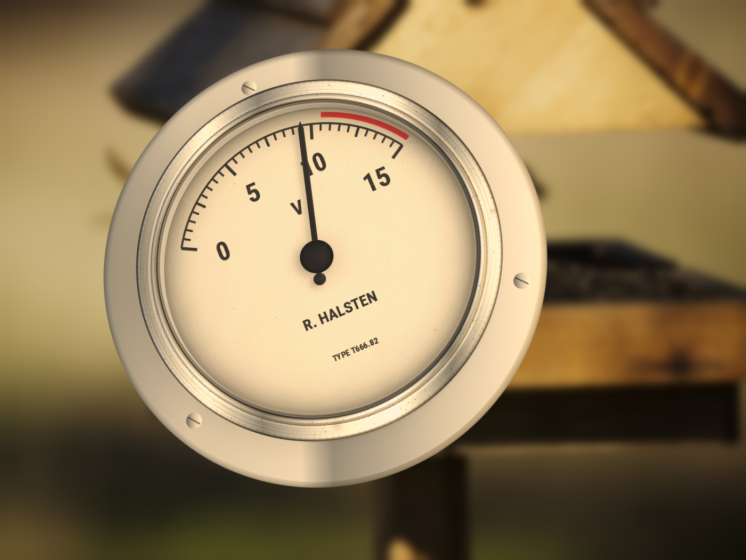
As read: 9.5 V
